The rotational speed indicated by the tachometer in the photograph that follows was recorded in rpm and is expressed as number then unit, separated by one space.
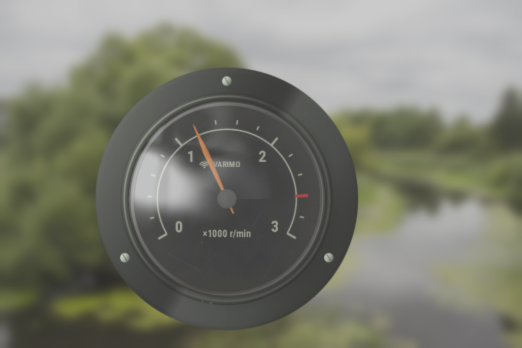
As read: 1200 rpm
